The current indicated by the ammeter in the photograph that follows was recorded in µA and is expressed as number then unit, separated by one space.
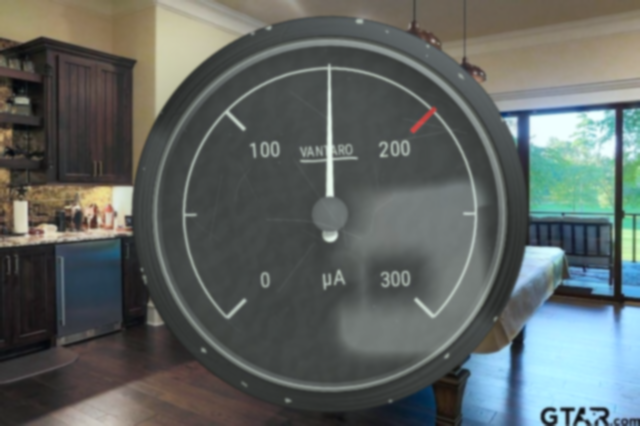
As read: 150 µA
